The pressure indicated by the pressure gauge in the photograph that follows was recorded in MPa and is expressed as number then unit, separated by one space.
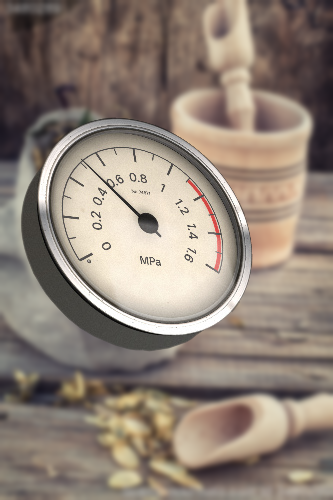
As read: 0.5 MPa
